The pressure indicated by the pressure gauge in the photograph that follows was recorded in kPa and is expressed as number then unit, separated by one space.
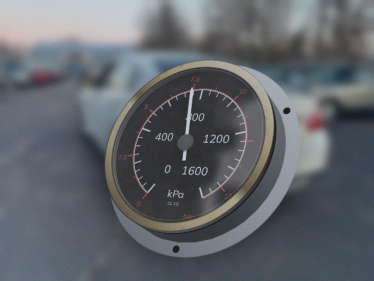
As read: 750 kPa
